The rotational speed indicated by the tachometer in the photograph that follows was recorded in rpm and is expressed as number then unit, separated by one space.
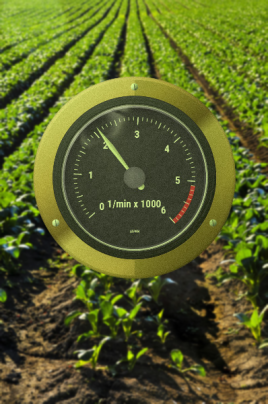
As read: 2100 rpm
